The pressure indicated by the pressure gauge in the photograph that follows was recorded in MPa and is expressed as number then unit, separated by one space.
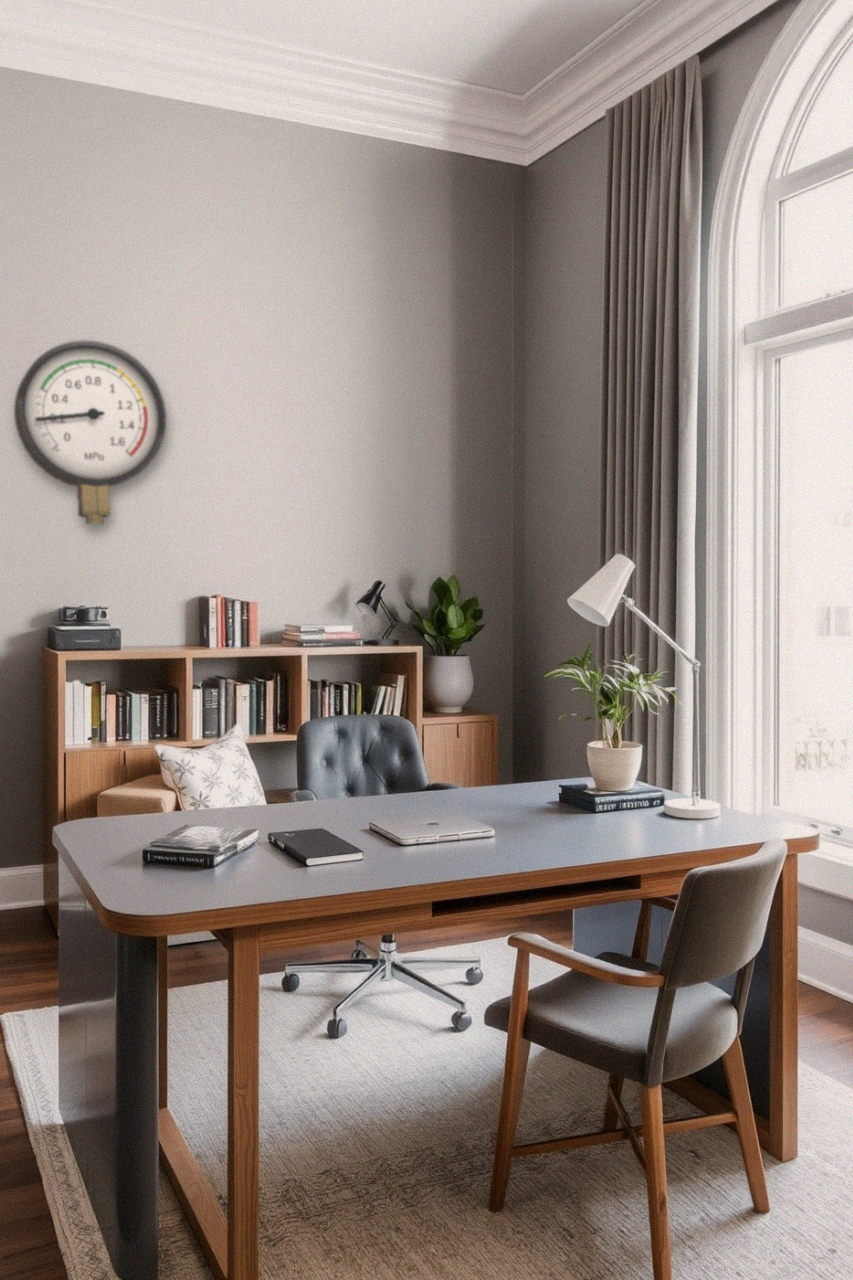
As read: 0.2 MPa
